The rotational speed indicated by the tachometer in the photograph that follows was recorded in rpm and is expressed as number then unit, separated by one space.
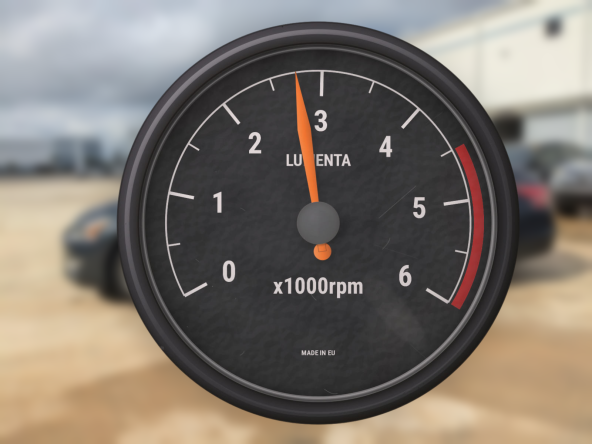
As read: 2750 rpm
